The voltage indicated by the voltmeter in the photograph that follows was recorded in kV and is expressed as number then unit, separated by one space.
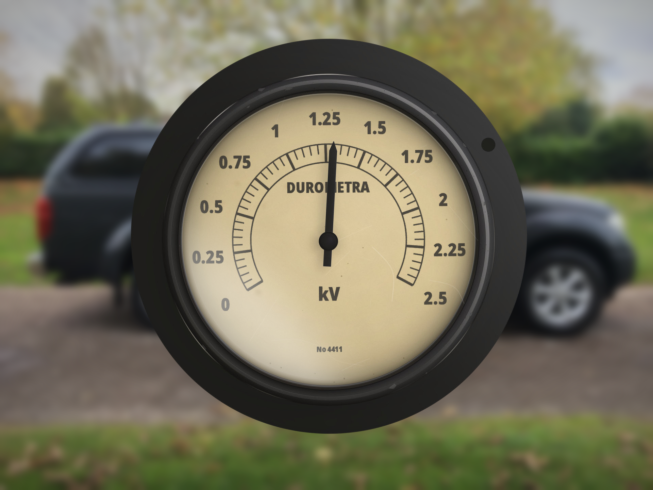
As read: 1.3 kV
